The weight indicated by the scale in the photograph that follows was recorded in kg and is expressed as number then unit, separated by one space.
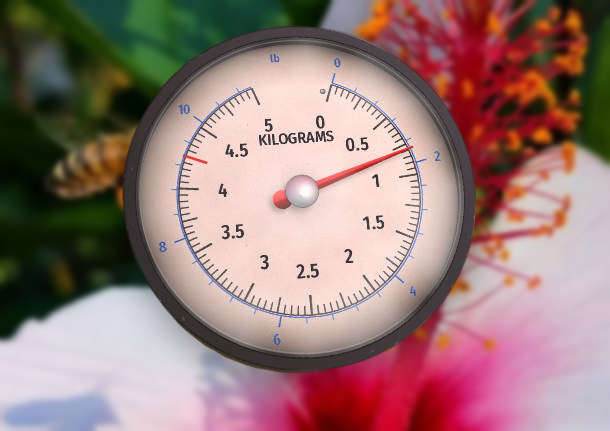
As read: 0.8 kg
